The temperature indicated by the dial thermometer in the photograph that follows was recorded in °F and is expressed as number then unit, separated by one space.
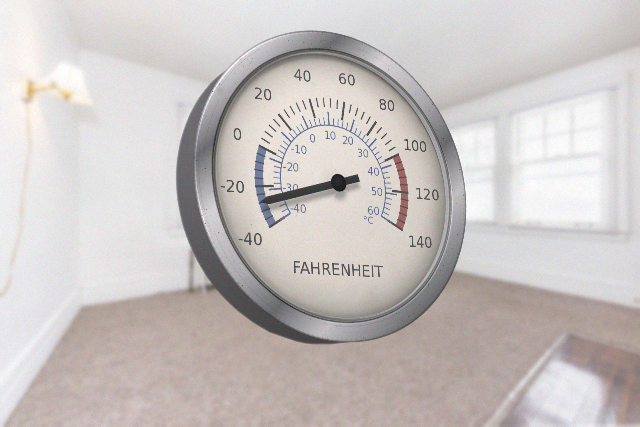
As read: -28 °F
